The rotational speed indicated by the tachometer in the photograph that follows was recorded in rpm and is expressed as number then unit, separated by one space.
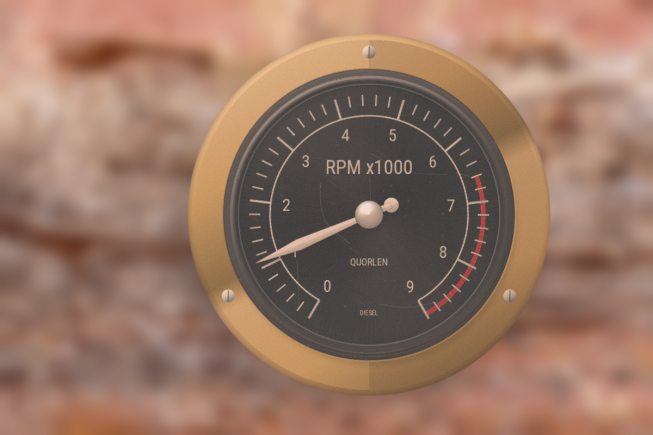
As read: 1100 rpm
